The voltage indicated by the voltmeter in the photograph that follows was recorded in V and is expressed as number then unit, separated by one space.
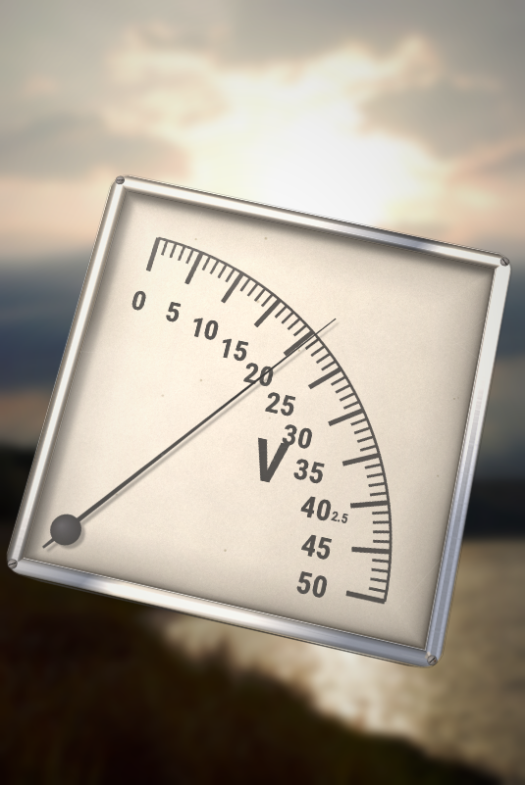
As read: 20.5 V
